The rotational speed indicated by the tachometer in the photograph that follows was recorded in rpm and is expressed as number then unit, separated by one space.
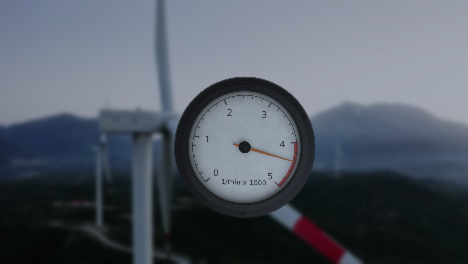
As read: 4400 rpm
